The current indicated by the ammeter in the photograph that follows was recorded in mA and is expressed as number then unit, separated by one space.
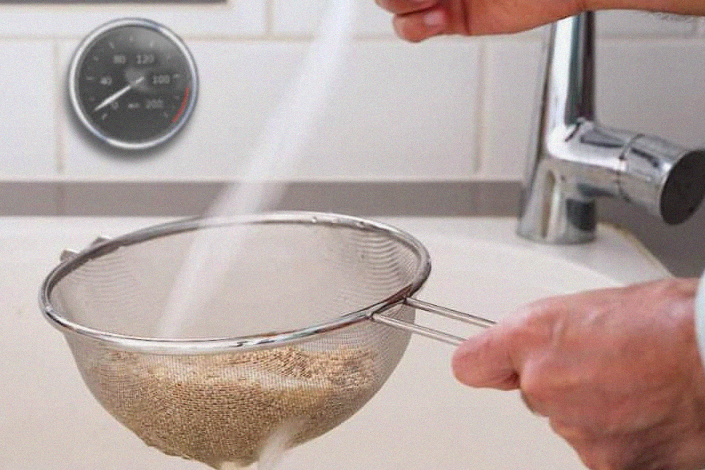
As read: 10 mA
